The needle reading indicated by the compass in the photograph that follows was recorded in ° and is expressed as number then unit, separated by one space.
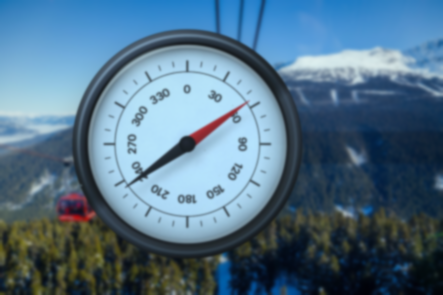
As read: 55 °
